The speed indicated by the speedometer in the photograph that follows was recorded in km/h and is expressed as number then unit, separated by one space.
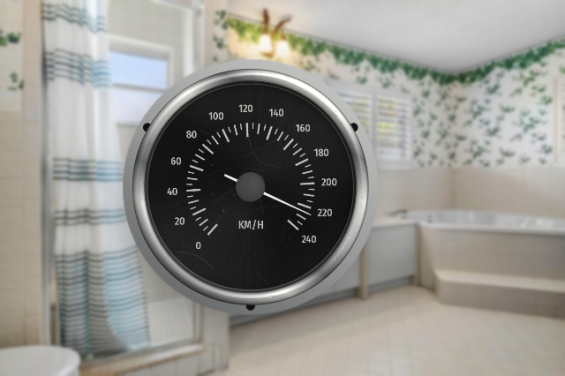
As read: 225 km/h
